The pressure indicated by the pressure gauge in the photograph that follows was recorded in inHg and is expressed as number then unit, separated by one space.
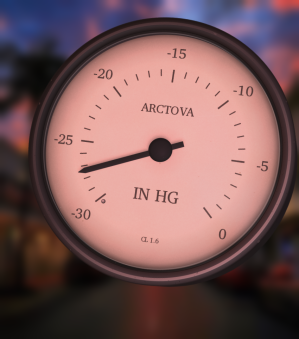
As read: -27.5 inHg
